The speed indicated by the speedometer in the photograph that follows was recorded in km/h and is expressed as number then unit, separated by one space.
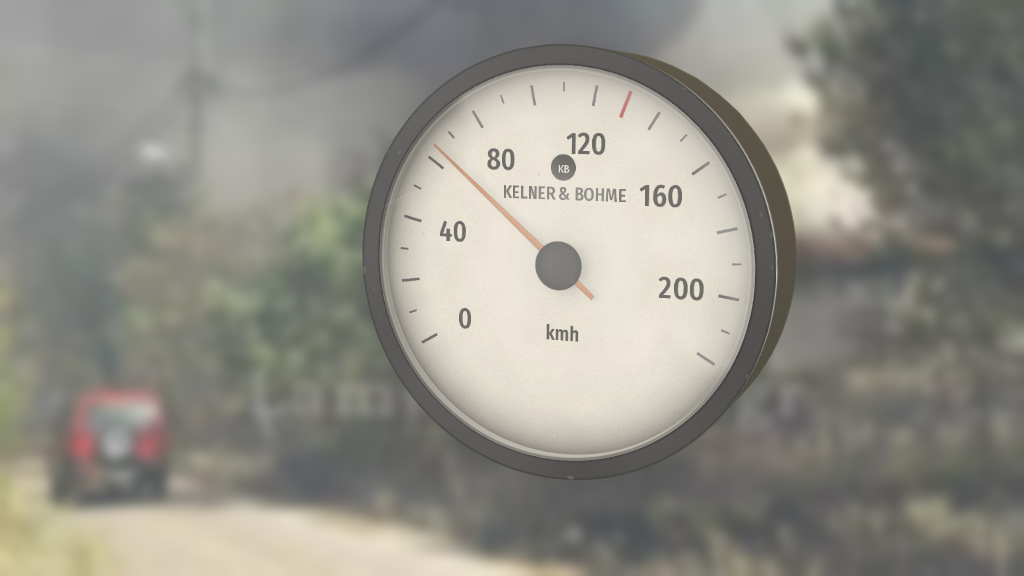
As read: 65 km/h
